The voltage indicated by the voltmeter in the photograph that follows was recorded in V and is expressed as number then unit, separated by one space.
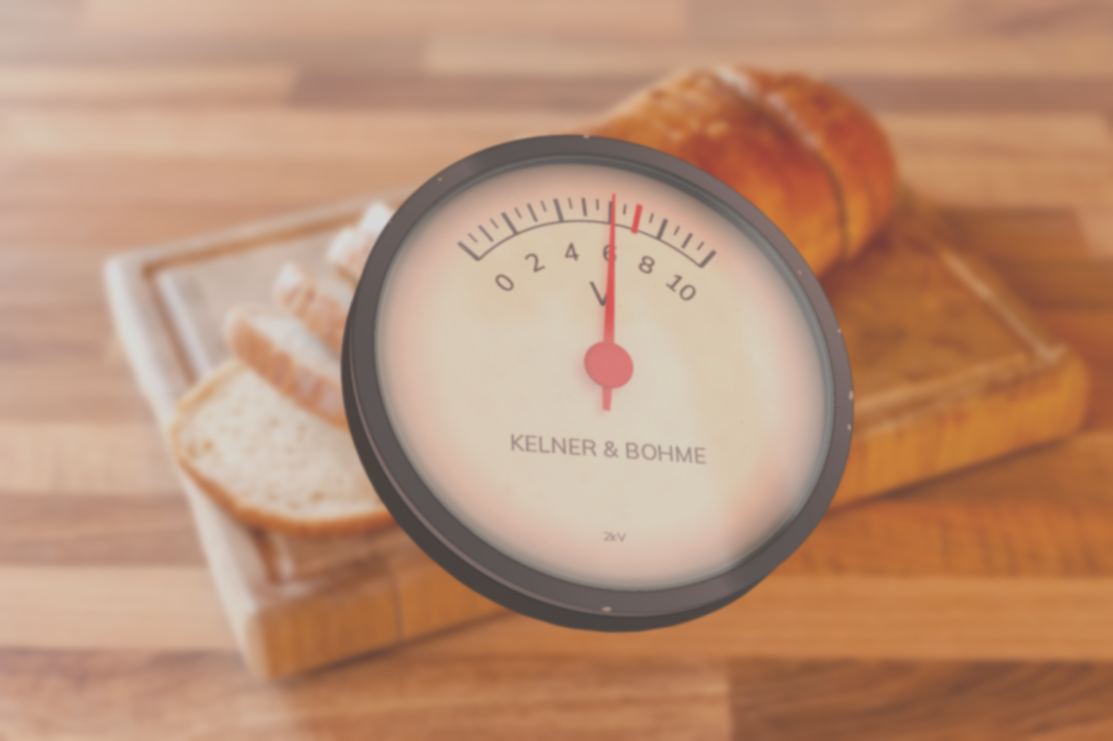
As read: 6 V
